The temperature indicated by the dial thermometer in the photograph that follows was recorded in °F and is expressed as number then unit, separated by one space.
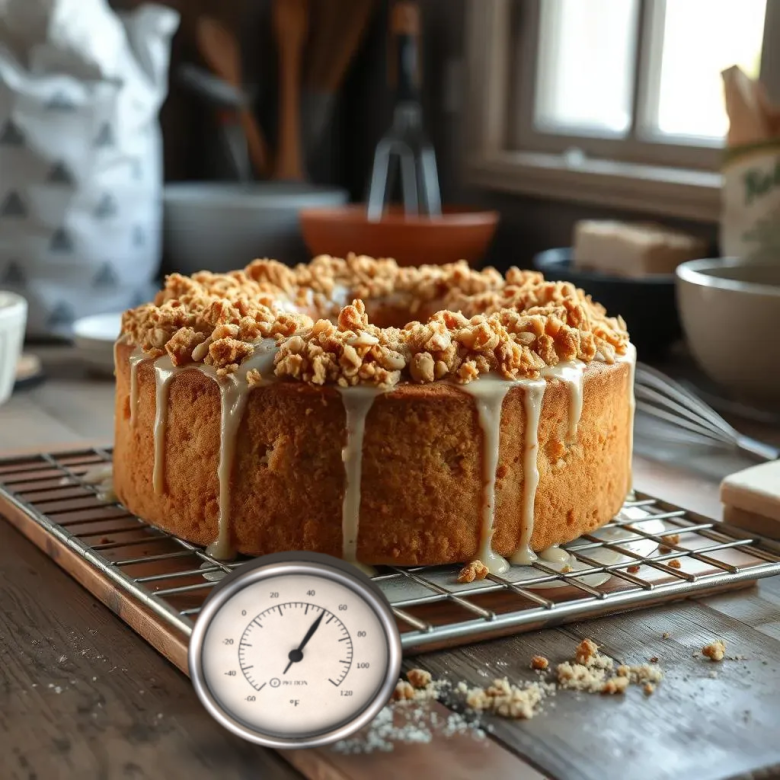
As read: 52 °F
